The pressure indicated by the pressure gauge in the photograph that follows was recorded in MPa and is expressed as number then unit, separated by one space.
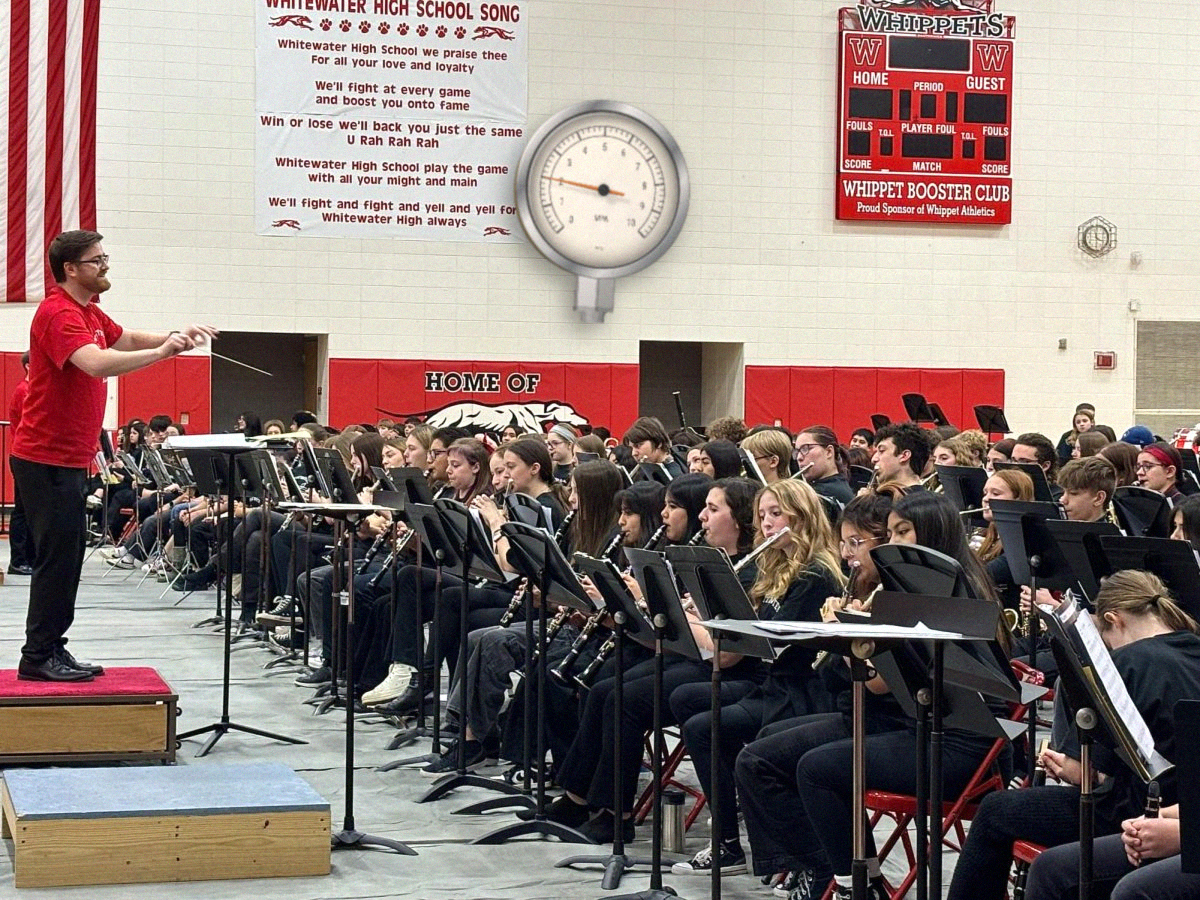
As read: 2 MPa
